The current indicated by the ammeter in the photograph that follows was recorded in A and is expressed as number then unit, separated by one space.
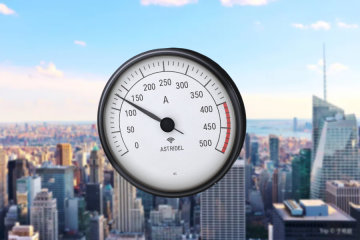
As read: 130 A
